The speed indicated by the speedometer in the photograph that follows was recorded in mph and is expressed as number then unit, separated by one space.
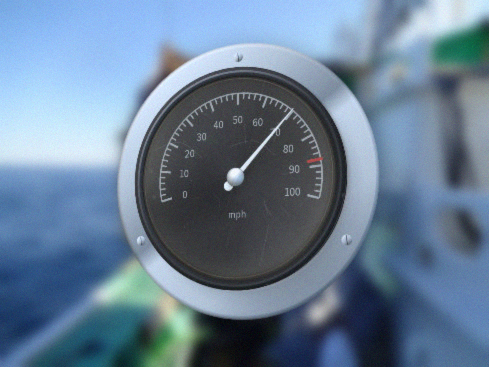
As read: 70 mph
